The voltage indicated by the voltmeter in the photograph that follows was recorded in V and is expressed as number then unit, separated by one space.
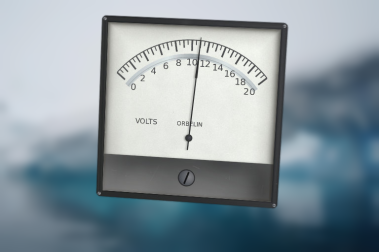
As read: 11 V
